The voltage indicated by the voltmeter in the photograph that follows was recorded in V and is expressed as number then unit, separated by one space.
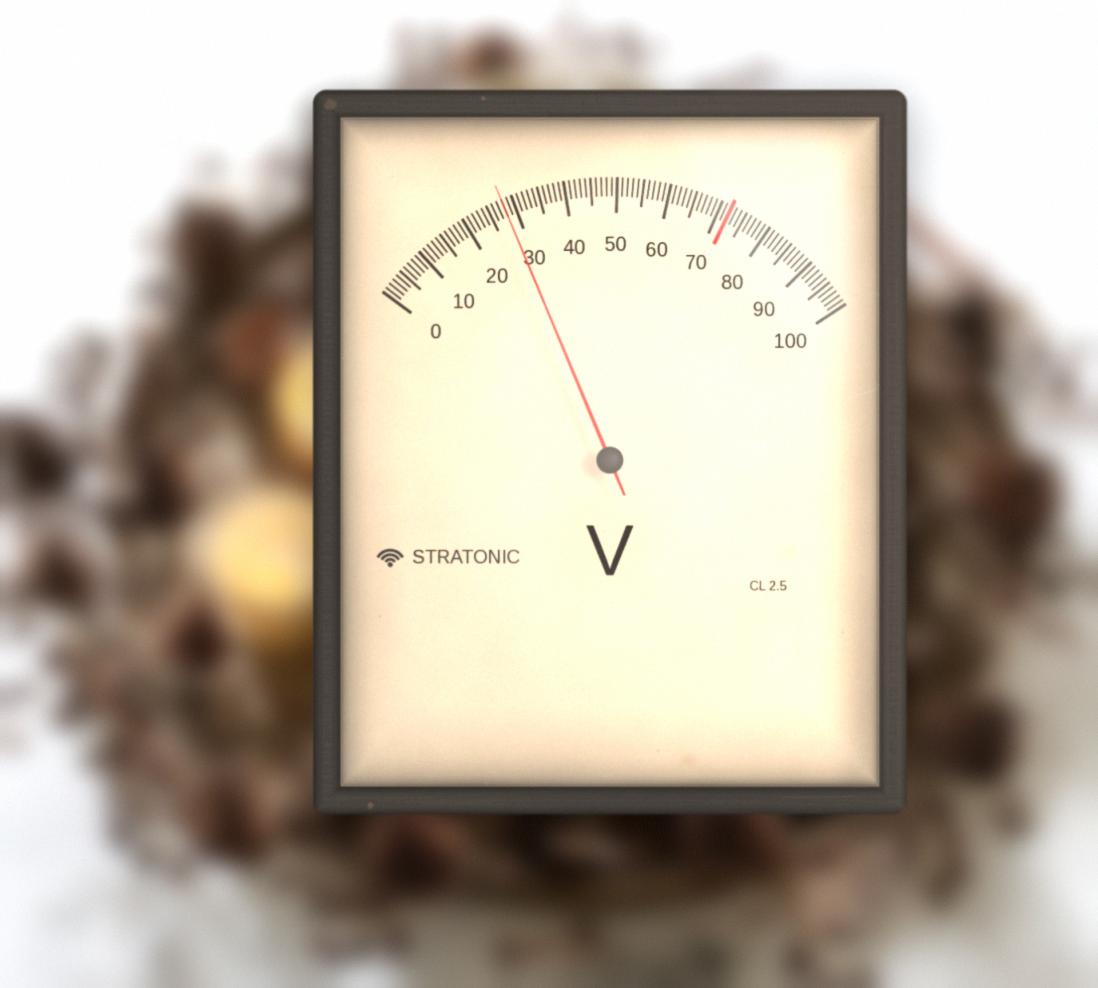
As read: 28 V
